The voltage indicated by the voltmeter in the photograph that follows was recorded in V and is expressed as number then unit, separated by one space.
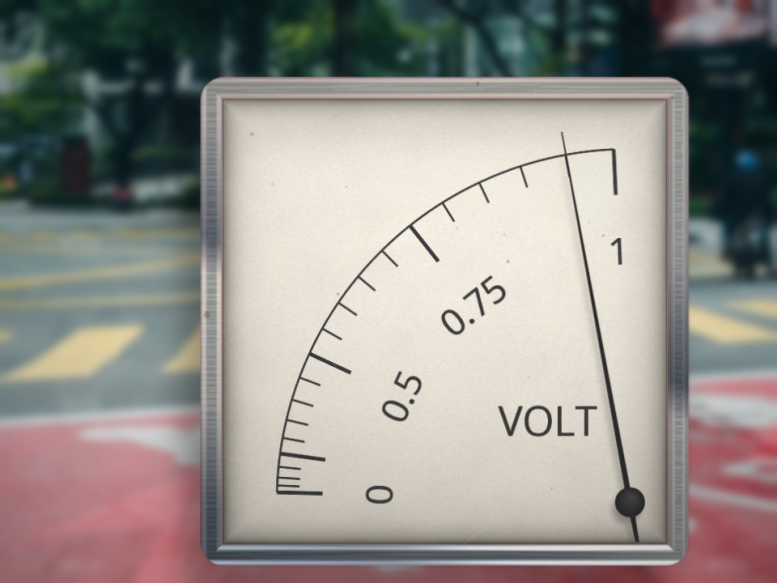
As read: 0.95 V
